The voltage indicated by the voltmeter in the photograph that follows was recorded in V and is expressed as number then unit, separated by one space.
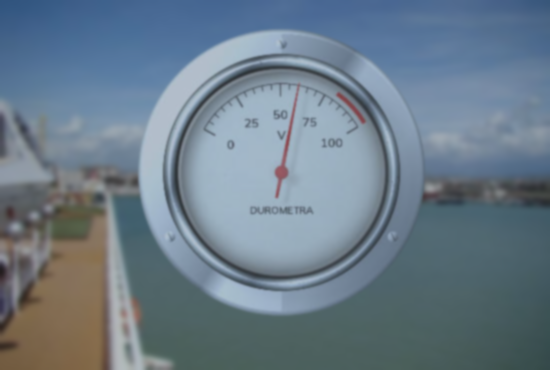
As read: 60 V
